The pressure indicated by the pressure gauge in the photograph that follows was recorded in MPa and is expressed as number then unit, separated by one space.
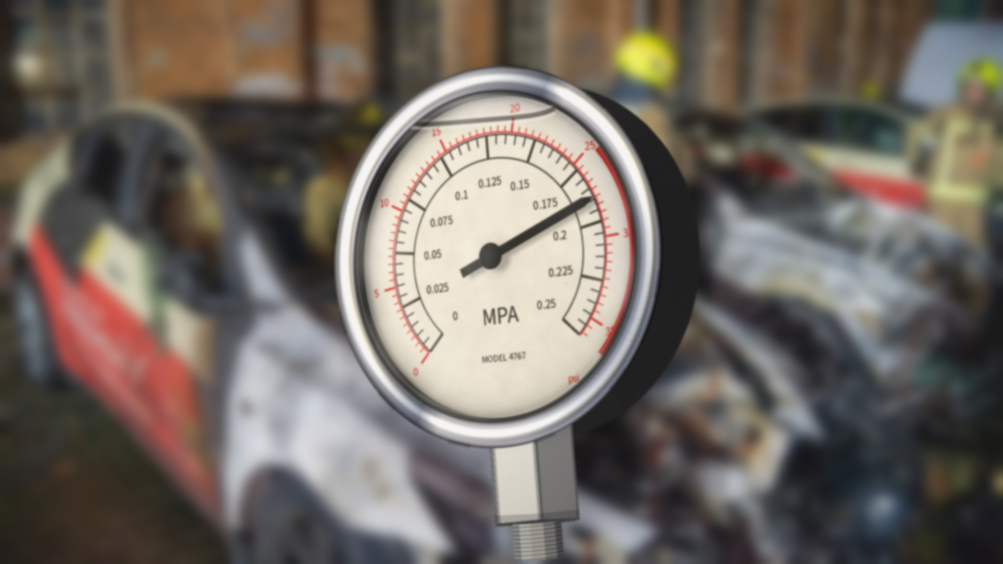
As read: 0.19 MPa
